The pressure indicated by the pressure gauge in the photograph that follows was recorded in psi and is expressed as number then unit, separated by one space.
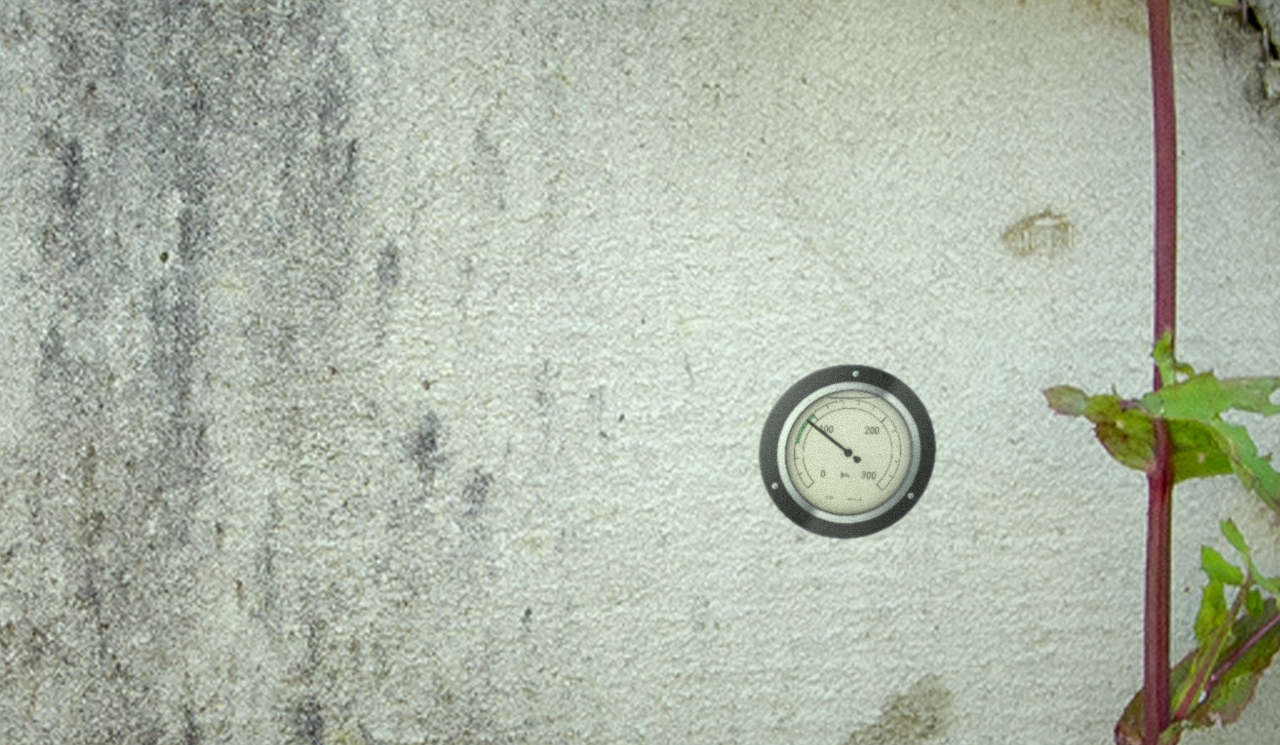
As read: 90 psi
